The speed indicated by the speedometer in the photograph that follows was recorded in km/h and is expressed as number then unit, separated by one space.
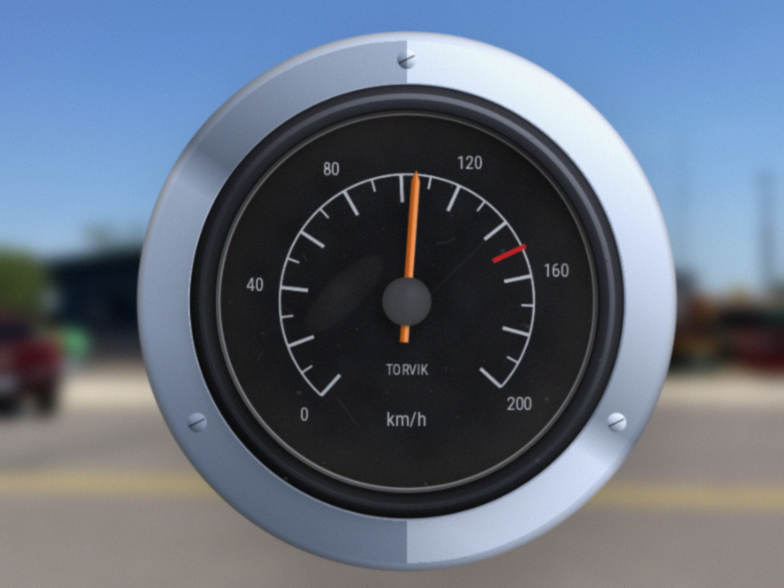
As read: 105 km/h
